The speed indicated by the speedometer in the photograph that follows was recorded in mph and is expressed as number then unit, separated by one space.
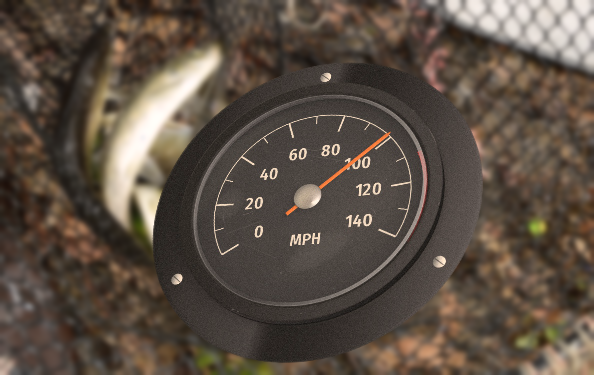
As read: 100 mph
